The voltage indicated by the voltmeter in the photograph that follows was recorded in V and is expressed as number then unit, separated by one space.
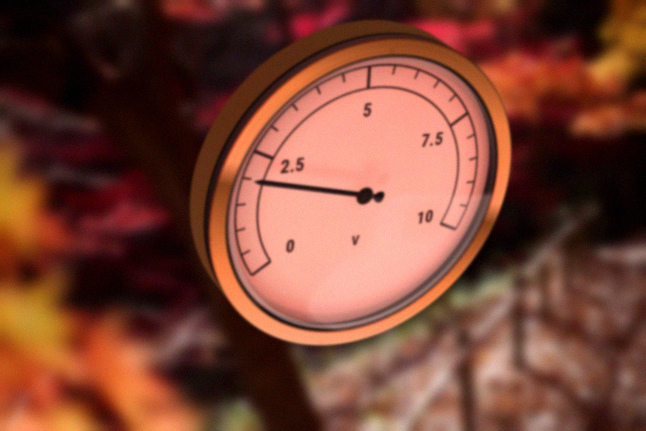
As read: 2 V
